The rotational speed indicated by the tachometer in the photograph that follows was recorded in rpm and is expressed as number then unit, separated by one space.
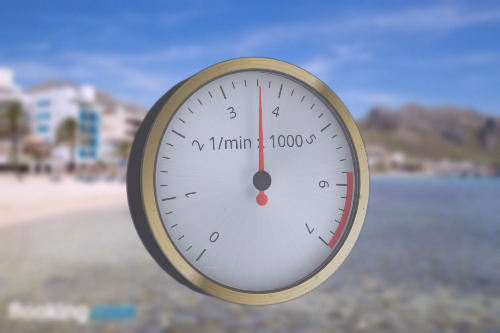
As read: 3600 rpm
